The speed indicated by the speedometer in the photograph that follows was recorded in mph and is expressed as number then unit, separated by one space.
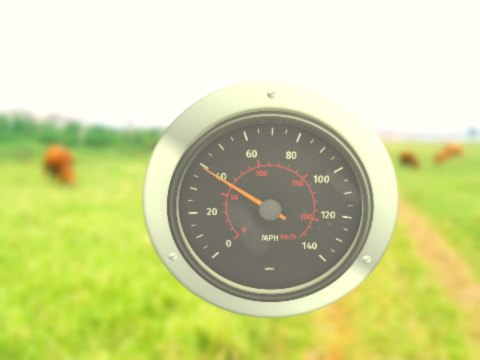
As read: 40 mph
